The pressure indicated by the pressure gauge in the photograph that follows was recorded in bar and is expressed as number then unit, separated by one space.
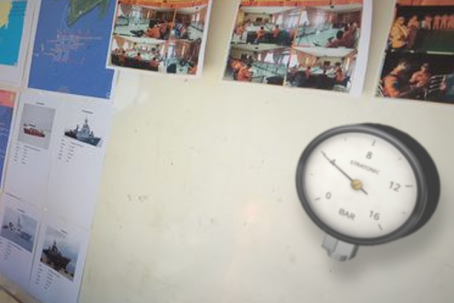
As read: 4 bar
